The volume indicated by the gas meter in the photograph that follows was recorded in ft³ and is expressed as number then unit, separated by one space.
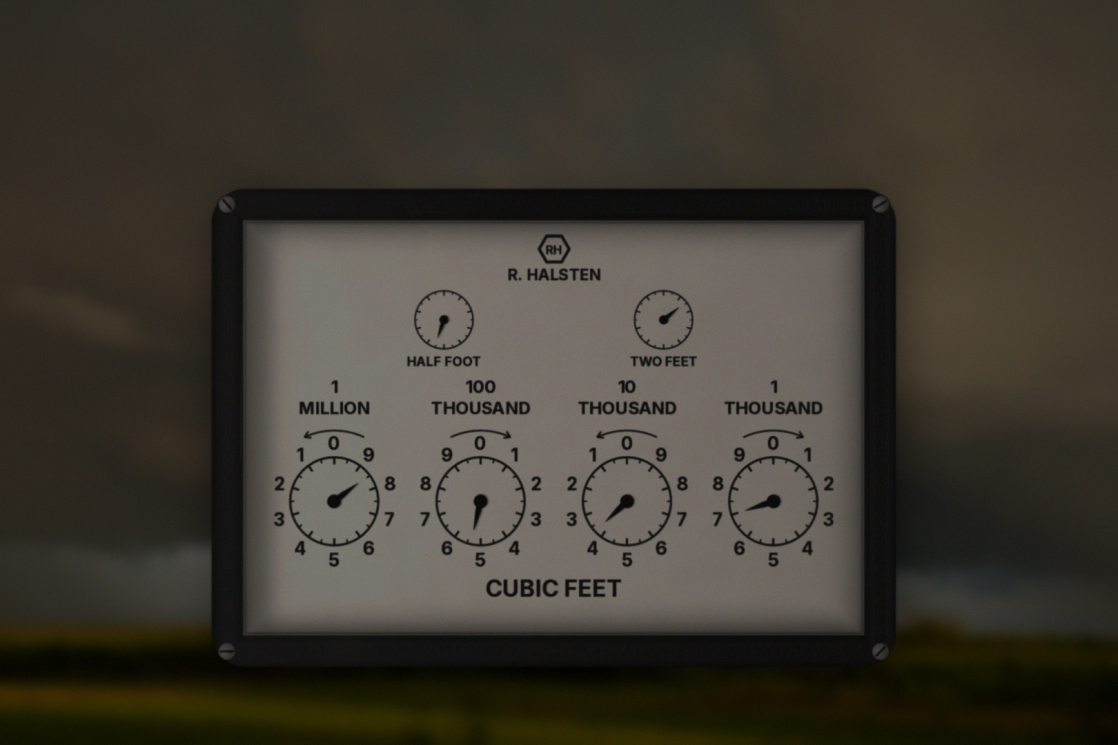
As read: 853700 ft³
